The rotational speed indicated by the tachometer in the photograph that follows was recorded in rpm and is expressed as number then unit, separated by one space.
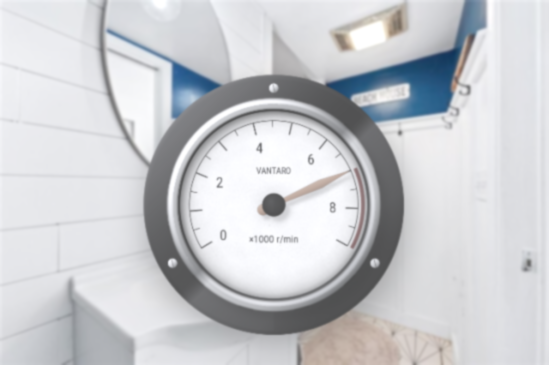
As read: 7000 rpm
